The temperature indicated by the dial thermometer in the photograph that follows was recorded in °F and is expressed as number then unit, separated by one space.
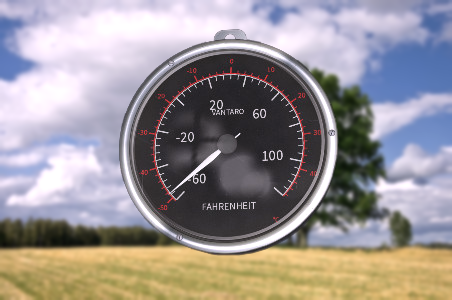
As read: -56 °F
